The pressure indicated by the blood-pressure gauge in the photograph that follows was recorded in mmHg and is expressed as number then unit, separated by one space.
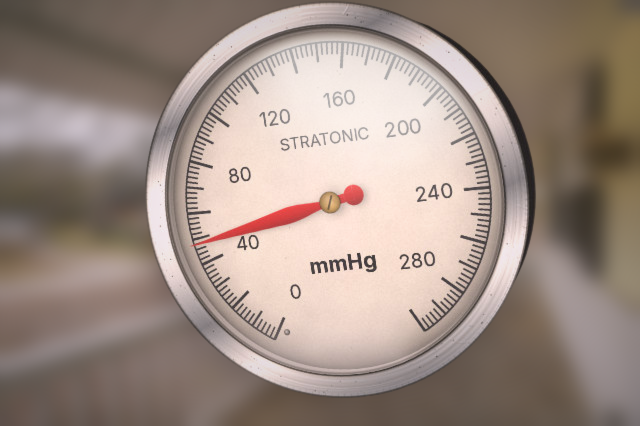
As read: 48 mmHg
